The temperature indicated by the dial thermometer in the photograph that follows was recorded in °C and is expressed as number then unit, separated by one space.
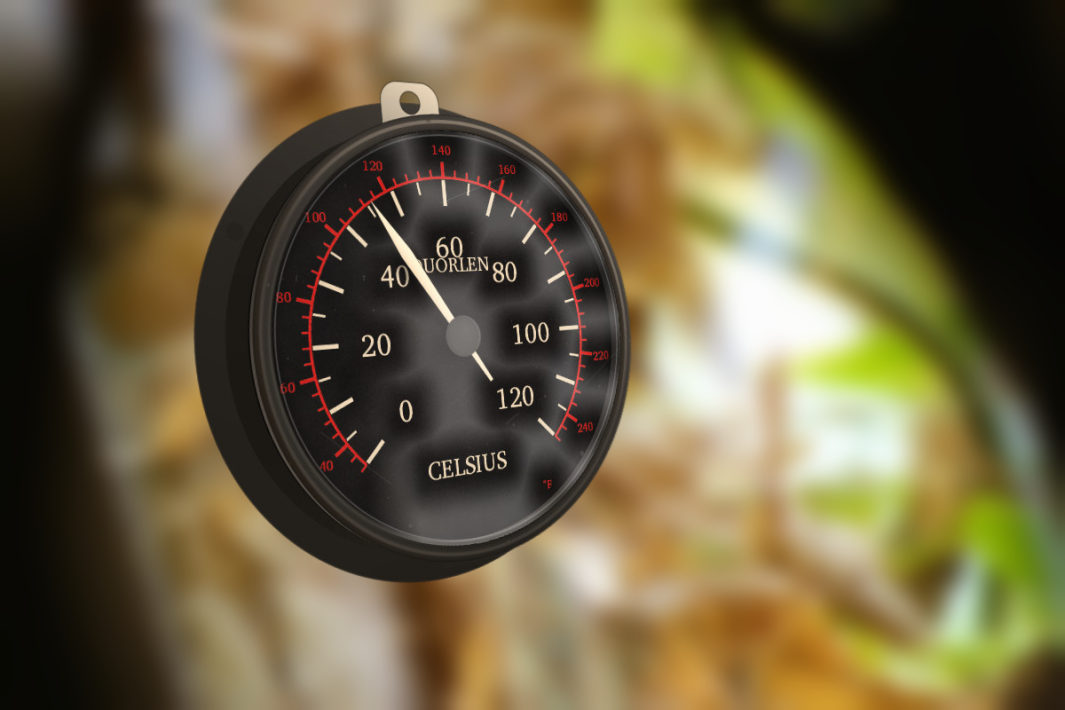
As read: 45 °C
